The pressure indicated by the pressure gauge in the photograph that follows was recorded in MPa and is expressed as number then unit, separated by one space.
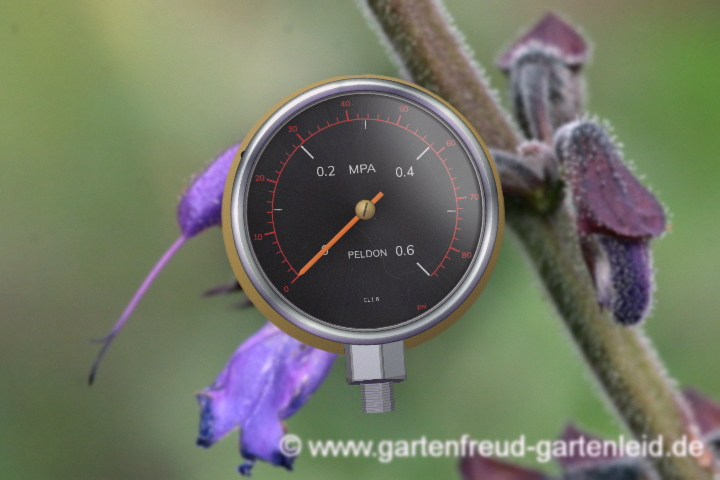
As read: 0 MPa
